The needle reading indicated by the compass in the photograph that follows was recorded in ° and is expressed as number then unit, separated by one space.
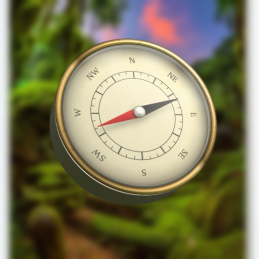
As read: 250 °
